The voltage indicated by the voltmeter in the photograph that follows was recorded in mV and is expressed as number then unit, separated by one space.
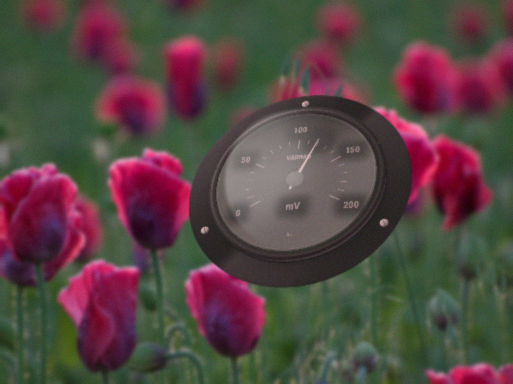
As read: 120 mV
